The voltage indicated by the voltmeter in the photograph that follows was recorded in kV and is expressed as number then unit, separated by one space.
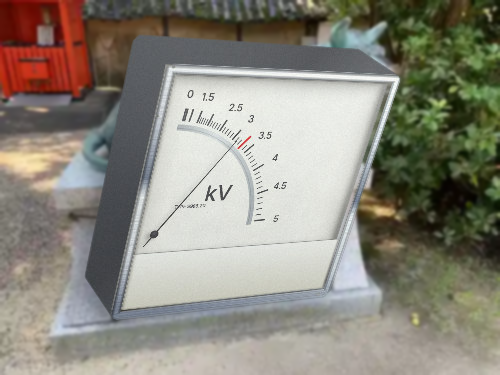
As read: 3 kV
